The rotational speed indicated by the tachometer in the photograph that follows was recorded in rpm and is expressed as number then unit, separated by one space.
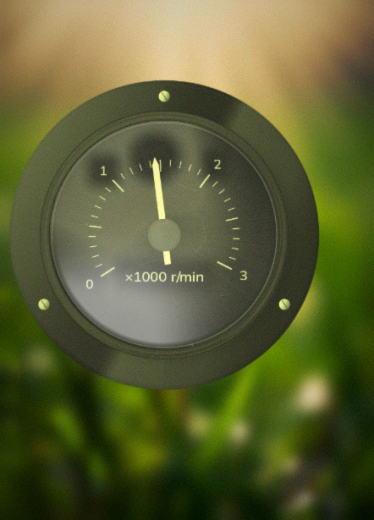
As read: 1450 rpm
